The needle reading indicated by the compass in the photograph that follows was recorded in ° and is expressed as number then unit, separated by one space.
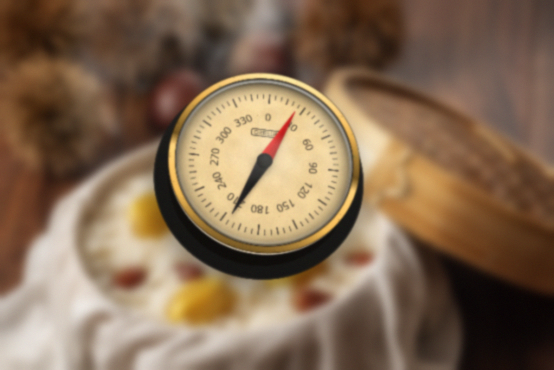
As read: 25 °
